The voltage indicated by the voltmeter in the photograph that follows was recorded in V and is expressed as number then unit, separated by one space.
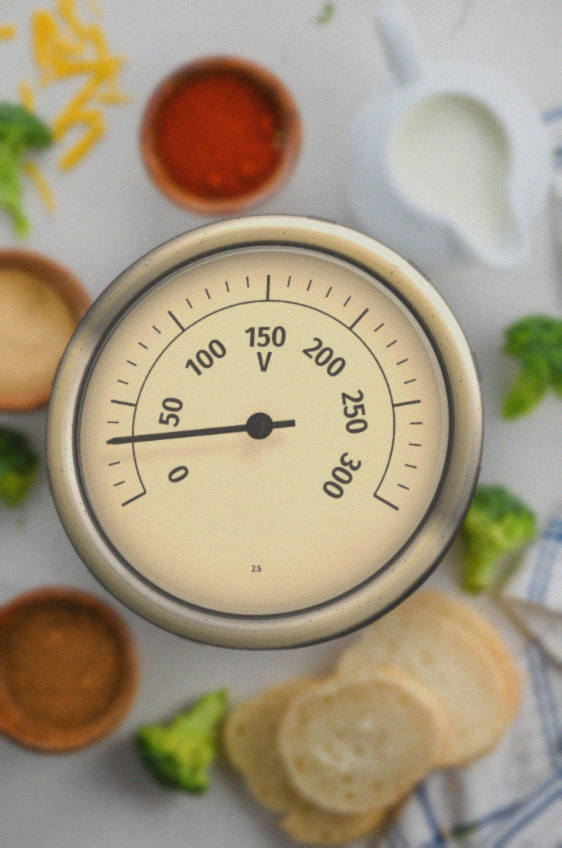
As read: 30 V
